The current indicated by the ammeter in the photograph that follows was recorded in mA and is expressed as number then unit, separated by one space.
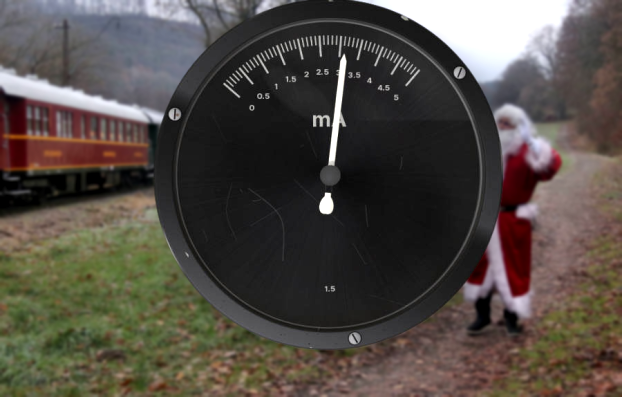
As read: 3.1 mA
